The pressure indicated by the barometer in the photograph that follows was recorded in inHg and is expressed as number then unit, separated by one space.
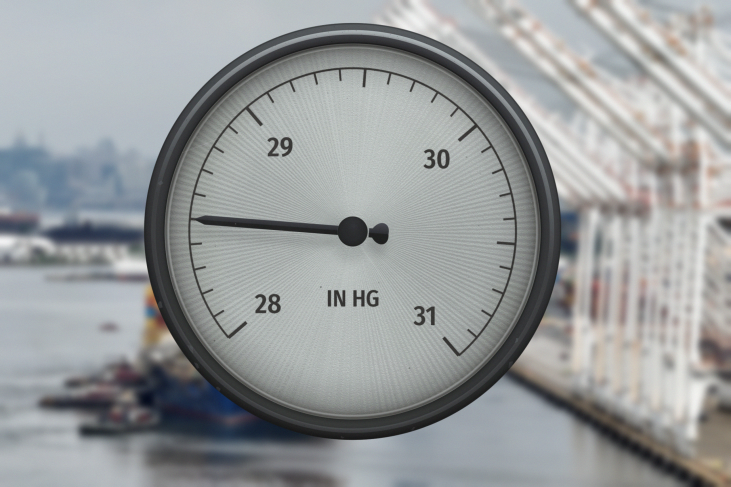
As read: 28.5 inHg
